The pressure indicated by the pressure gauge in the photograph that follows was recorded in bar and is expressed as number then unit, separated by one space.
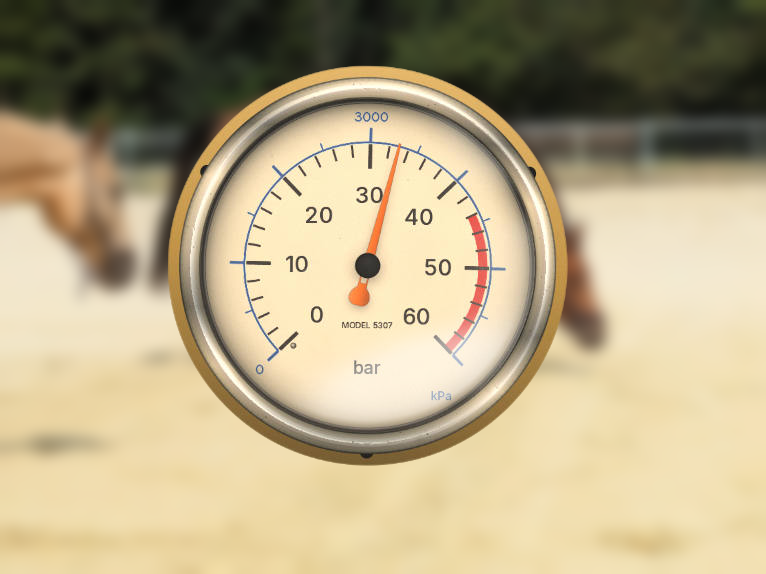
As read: 33 bar
